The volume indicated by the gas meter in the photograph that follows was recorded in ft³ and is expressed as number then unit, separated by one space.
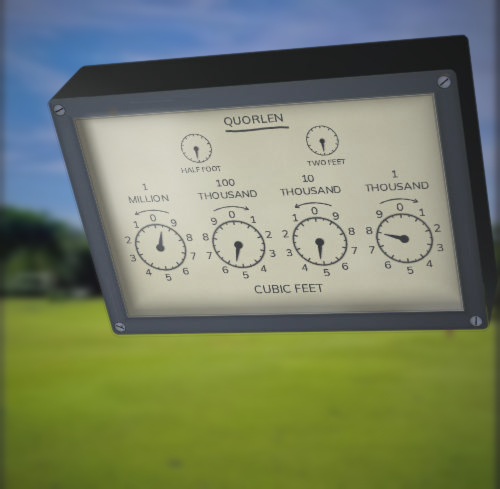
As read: 954800 ft³
